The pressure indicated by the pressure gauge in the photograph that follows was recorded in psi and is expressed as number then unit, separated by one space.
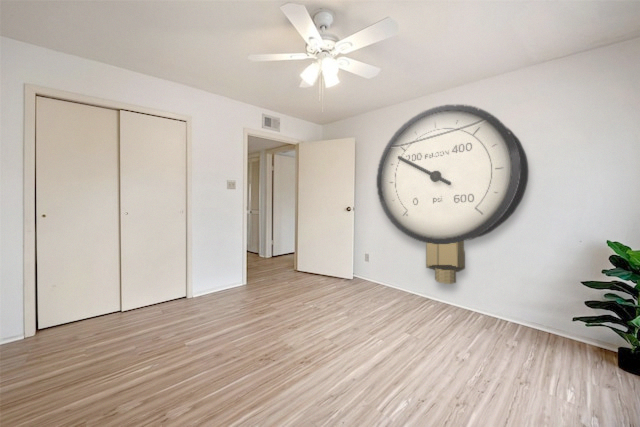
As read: 175 psi
